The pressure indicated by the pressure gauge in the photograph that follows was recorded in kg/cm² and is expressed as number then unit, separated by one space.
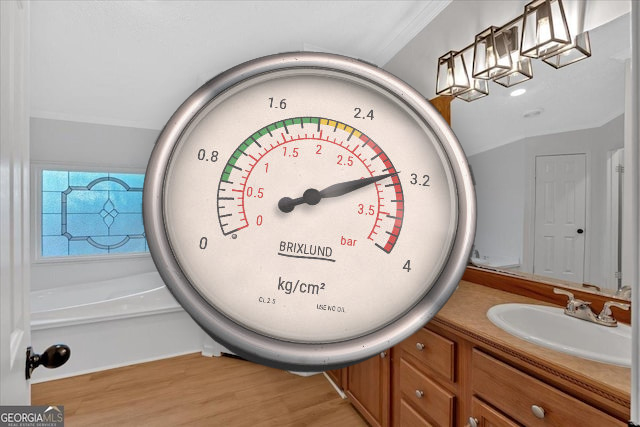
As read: 3.1 kg/cm²
